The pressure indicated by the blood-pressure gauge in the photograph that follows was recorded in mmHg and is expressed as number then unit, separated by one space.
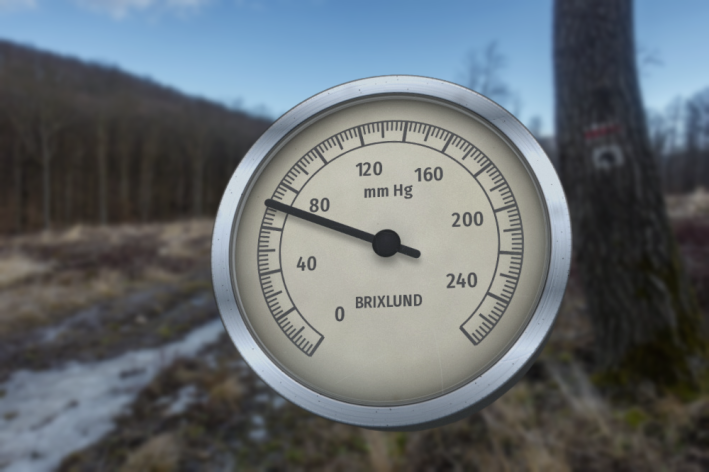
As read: 70 mmHg
